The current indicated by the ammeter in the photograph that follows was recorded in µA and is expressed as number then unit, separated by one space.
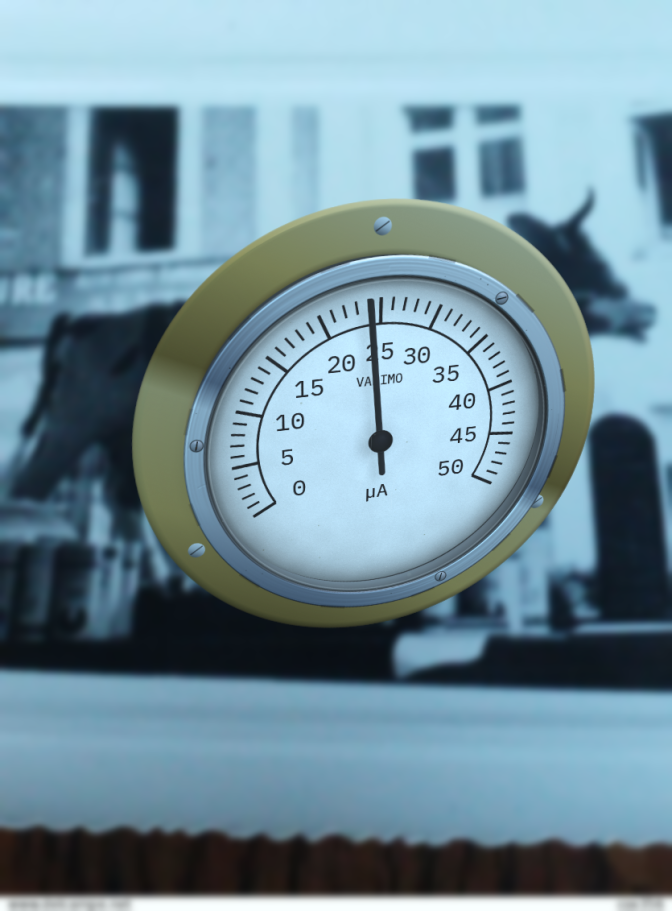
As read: 24 µA
